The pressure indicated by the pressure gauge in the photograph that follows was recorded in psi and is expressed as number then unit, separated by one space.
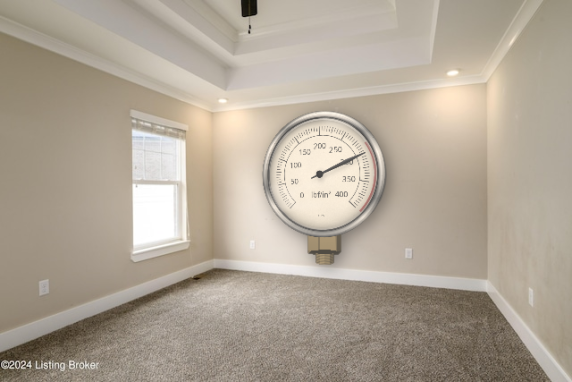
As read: 300 psi
